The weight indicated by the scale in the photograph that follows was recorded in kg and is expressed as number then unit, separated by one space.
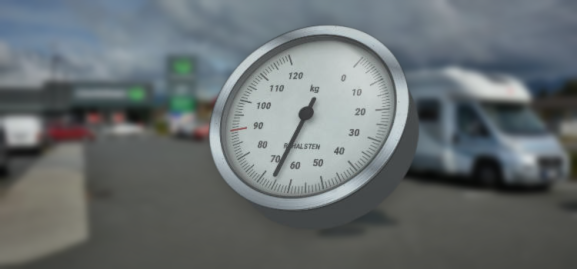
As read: 65 kg
